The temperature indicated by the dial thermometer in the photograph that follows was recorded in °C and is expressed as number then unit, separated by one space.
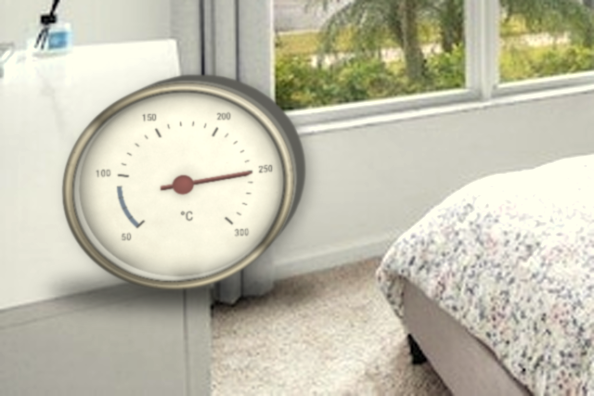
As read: 250 °C
